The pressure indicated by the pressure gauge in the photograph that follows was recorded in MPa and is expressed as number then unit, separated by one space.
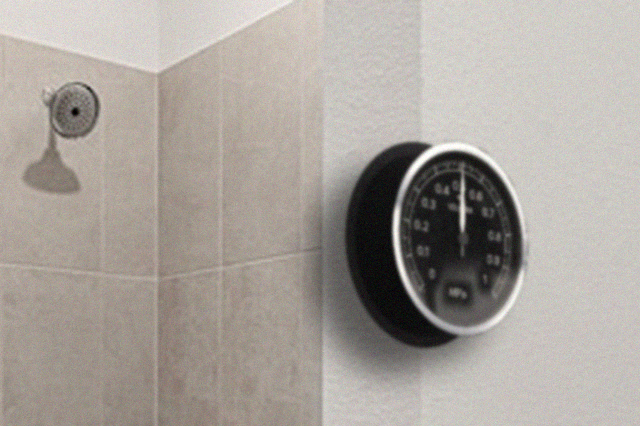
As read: 0.5 MPa
